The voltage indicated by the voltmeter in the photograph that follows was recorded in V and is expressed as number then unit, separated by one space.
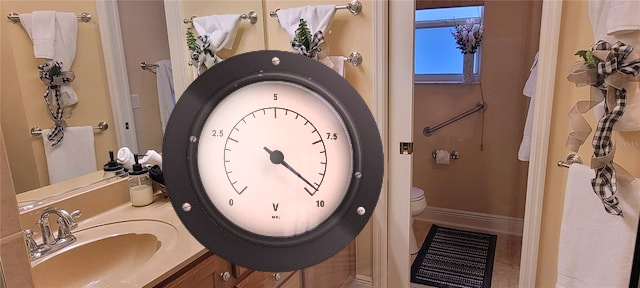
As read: 9.75 V
